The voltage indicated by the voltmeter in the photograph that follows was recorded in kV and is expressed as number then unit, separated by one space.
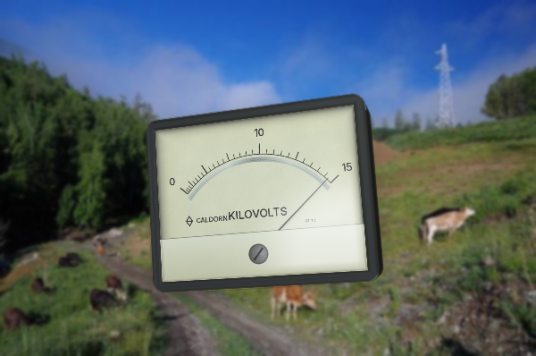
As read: 14.75 kV
